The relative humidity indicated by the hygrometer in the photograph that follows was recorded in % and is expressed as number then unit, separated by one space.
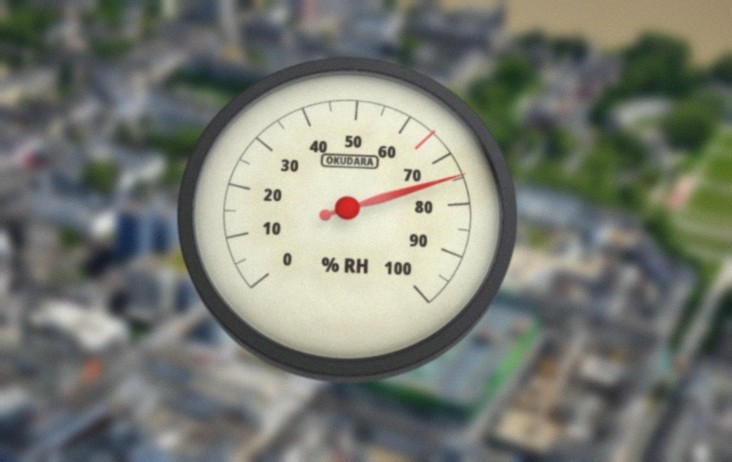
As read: 75 %
